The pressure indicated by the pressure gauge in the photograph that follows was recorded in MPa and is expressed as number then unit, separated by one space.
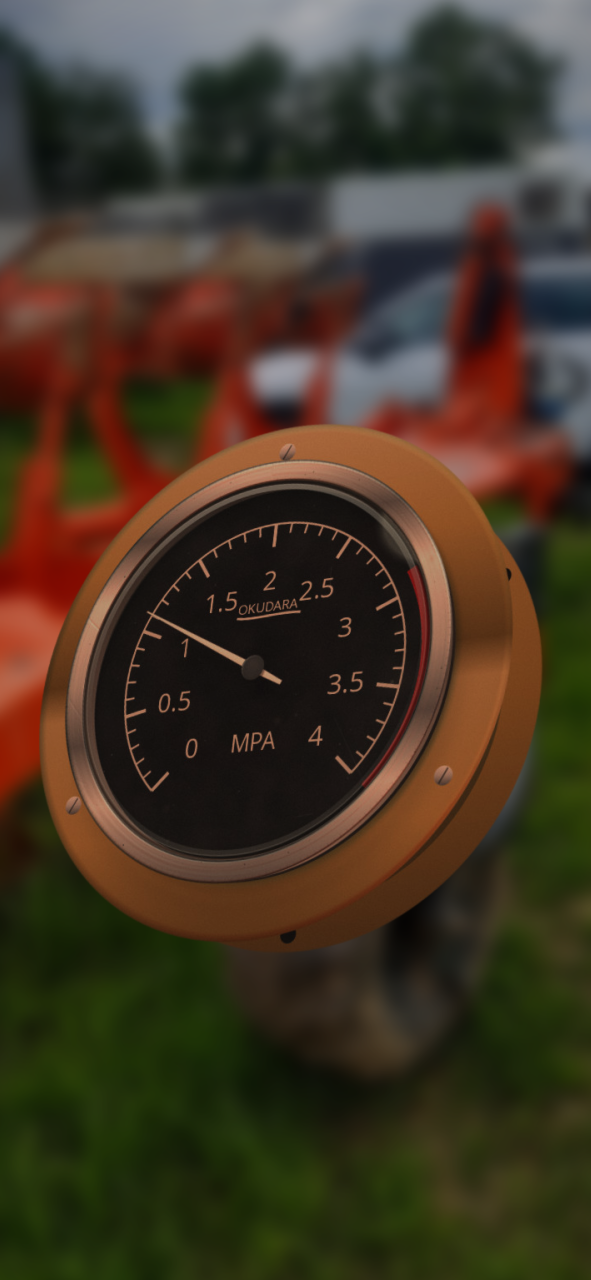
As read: 1.1 MPa
